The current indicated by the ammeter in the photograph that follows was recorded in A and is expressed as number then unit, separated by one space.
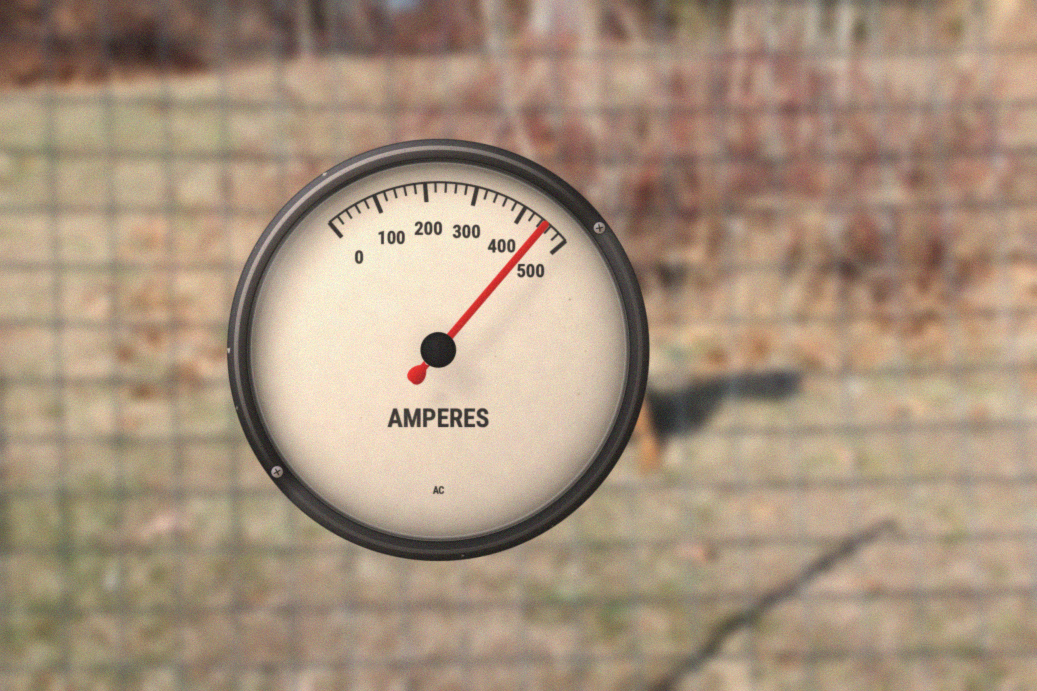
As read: 450 A
